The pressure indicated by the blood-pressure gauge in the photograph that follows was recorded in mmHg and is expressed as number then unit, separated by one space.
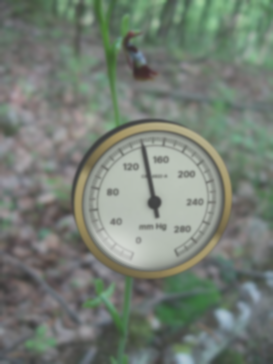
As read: 140 mmHg
